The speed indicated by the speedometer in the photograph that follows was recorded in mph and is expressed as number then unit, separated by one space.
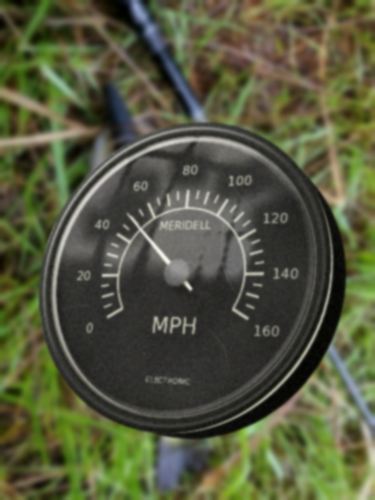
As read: 50 mph
